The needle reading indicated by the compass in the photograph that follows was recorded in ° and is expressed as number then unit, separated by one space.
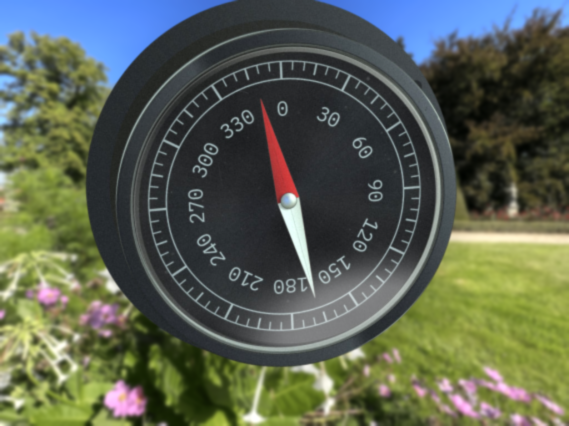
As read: 347.5 °
